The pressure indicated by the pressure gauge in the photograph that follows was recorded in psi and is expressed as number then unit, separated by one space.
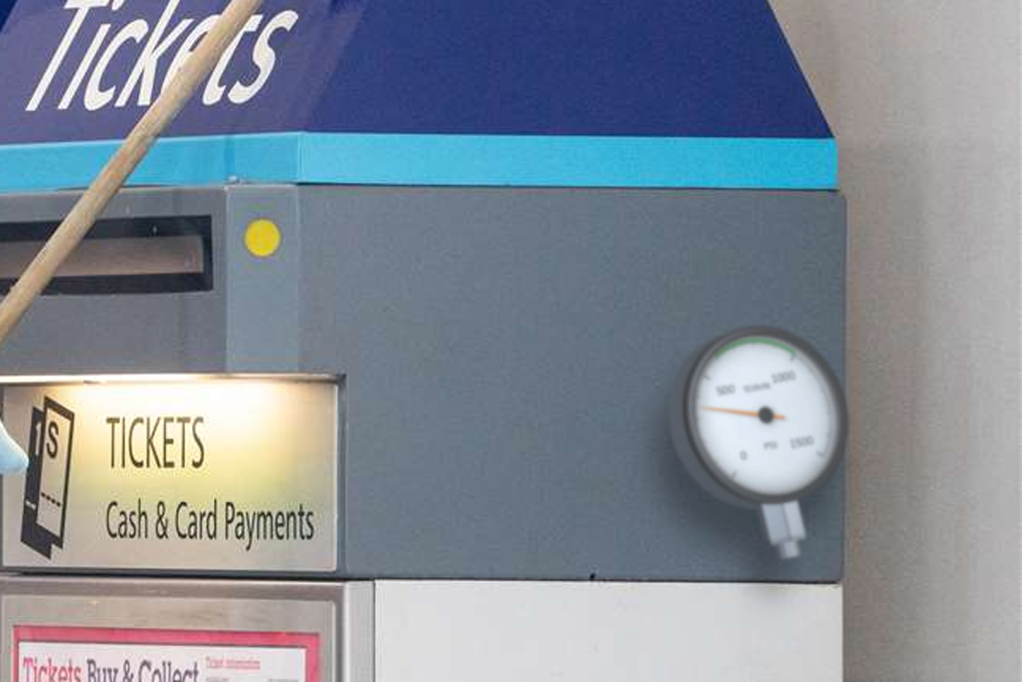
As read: 350 psi
